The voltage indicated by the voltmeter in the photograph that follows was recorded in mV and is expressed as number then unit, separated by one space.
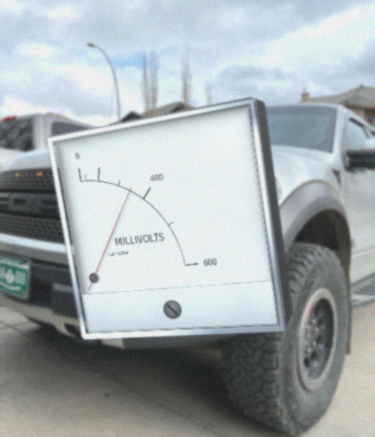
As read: 350 mV
